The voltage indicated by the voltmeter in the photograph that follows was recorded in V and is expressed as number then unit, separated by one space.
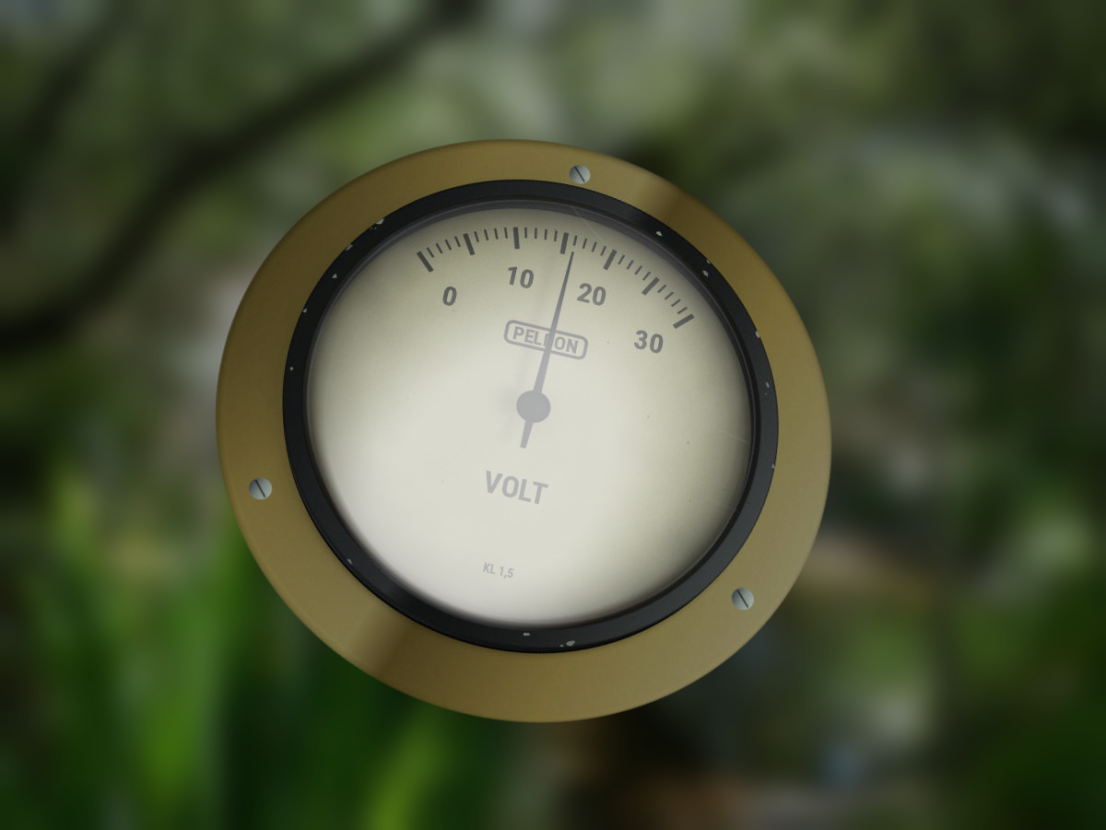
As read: 16 V
